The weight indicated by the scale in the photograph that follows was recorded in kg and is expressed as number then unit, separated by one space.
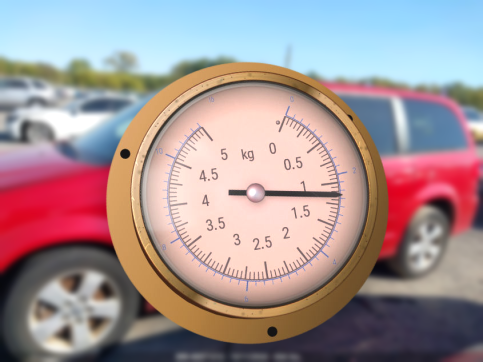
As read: 1.15 kg
